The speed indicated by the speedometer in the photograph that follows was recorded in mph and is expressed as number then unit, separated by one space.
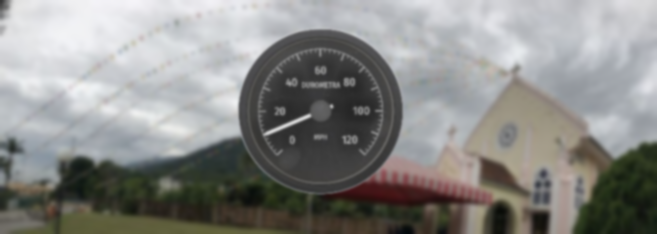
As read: 10 mph
